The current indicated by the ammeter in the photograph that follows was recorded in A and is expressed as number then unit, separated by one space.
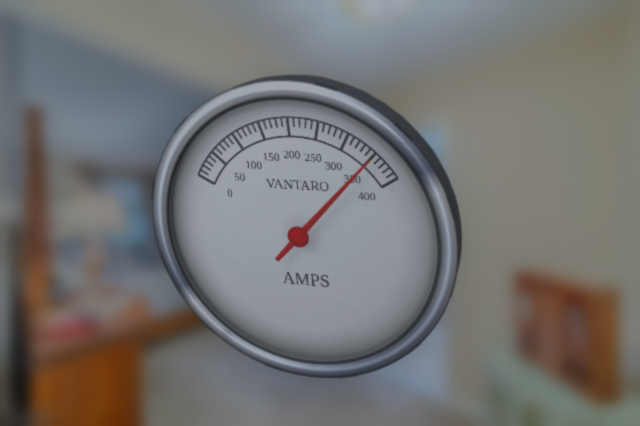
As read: 350 A
